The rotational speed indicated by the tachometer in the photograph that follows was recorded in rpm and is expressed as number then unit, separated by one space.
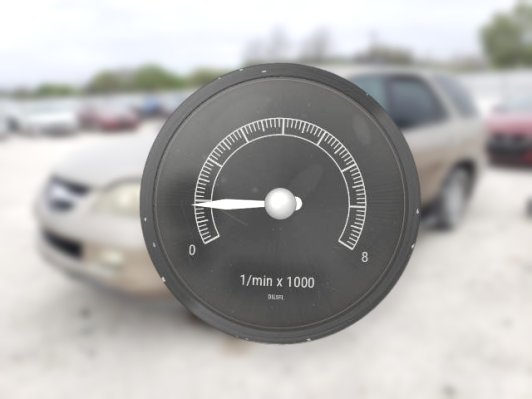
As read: 900 rpm
